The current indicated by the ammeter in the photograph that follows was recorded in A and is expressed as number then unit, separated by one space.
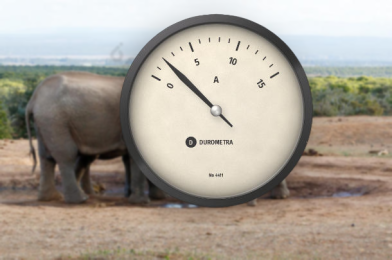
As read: 2 A
